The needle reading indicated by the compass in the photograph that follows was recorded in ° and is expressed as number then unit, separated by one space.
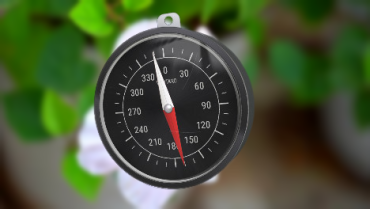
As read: 170 °
